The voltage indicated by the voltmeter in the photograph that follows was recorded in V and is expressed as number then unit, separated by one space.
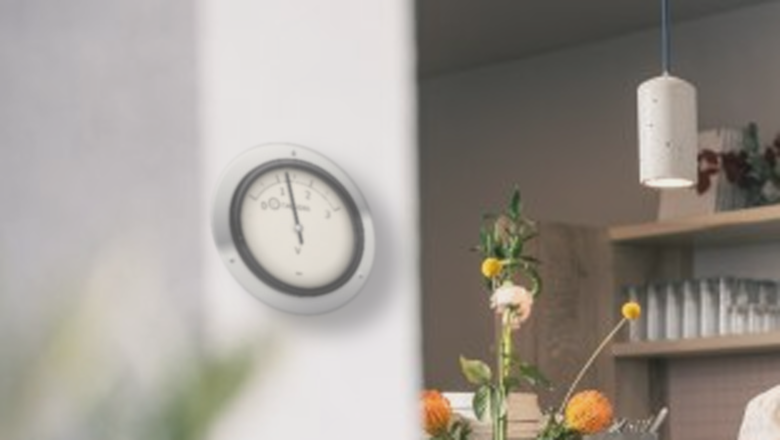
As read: 1.25 V
